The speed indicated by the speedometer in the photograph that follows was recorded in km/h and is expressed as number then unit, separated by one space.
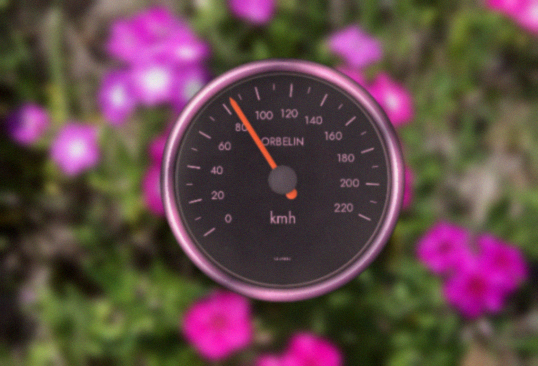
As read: 85 km/h
